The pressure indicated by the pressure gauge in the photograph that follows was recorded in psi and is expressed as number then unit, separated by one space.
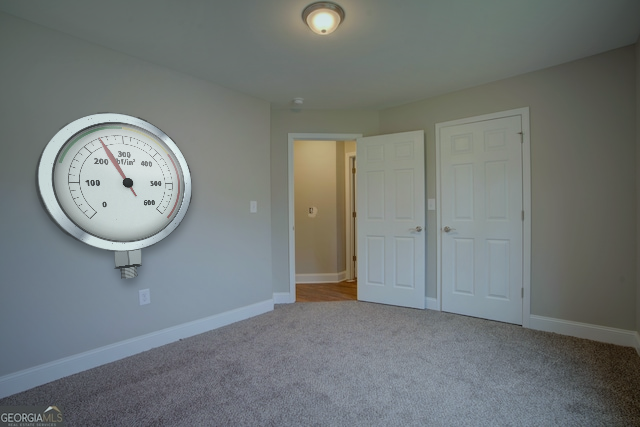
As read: 240 psi
